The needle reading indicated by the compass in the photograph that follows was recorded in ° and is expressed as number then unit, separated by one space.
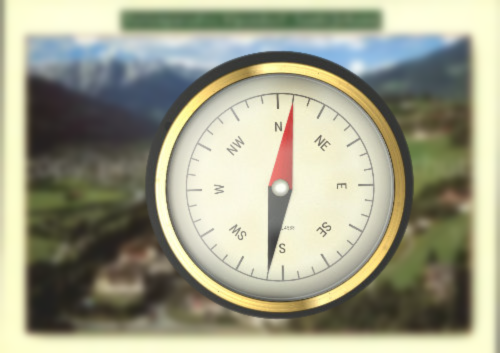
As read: 10 °
